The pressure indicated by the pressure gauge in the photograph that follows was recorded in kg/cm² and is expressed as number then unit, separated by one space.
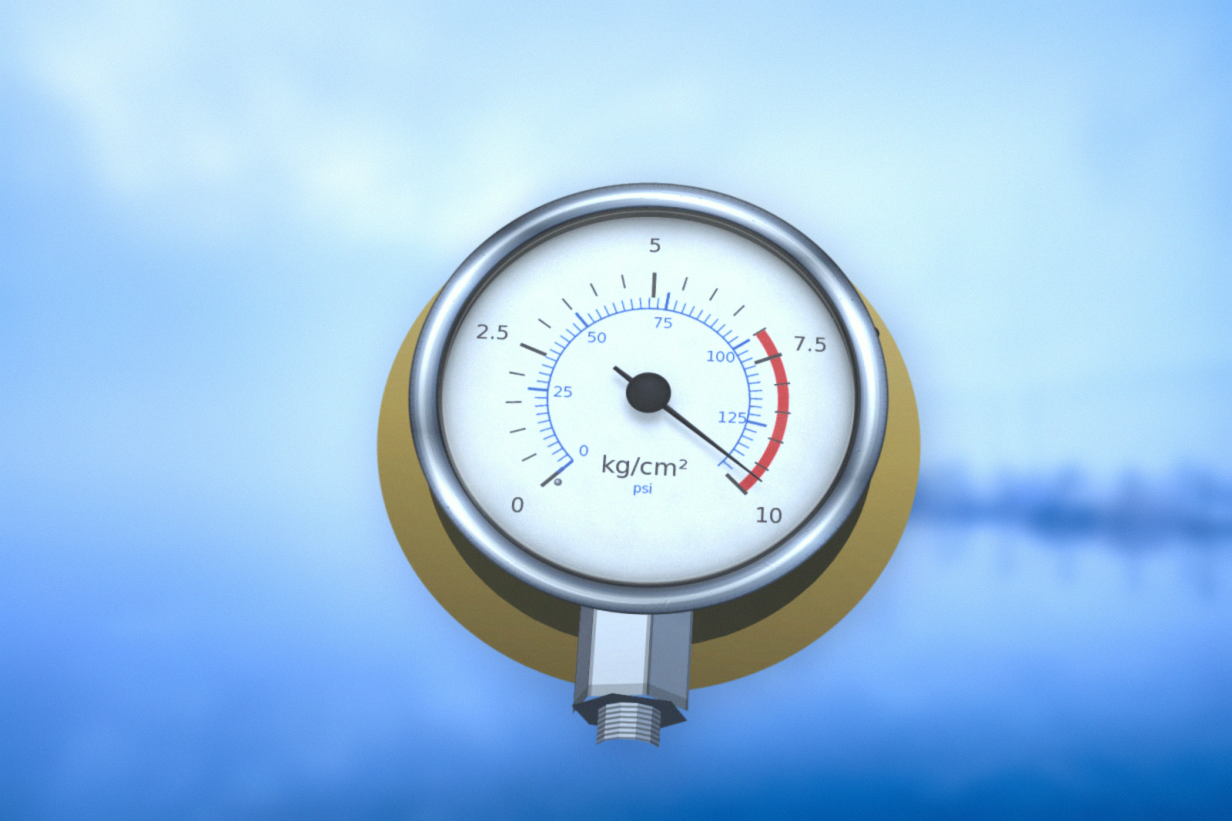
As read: 9.75 kg/cm²
